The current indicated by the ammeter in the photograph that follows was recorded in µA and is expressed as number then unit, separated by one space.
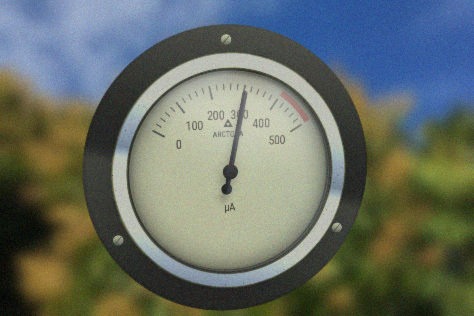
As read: 300 µA
